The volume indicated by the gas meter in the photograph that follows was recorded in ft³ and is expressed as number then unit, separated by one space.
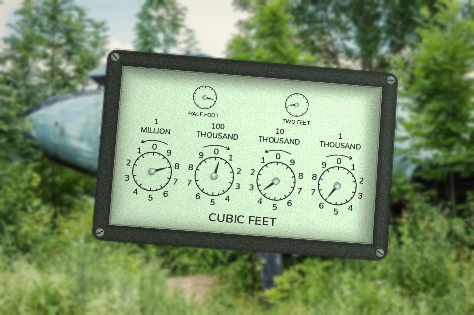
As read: 803600 ft³
